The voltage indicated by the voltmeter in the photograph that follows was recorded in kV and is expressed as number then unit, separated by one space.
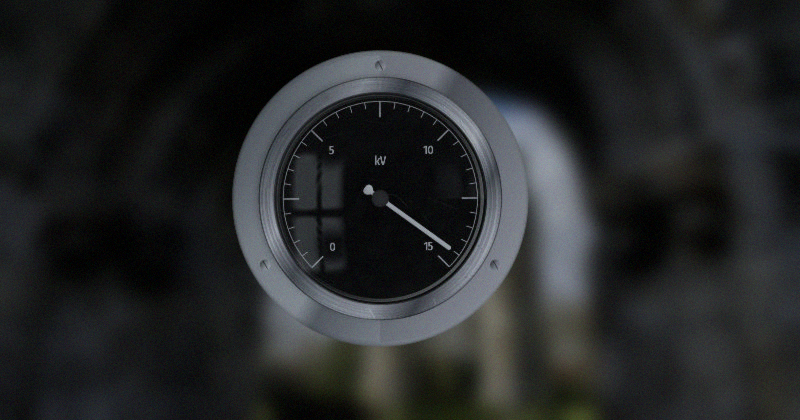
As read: 14.5 kV
